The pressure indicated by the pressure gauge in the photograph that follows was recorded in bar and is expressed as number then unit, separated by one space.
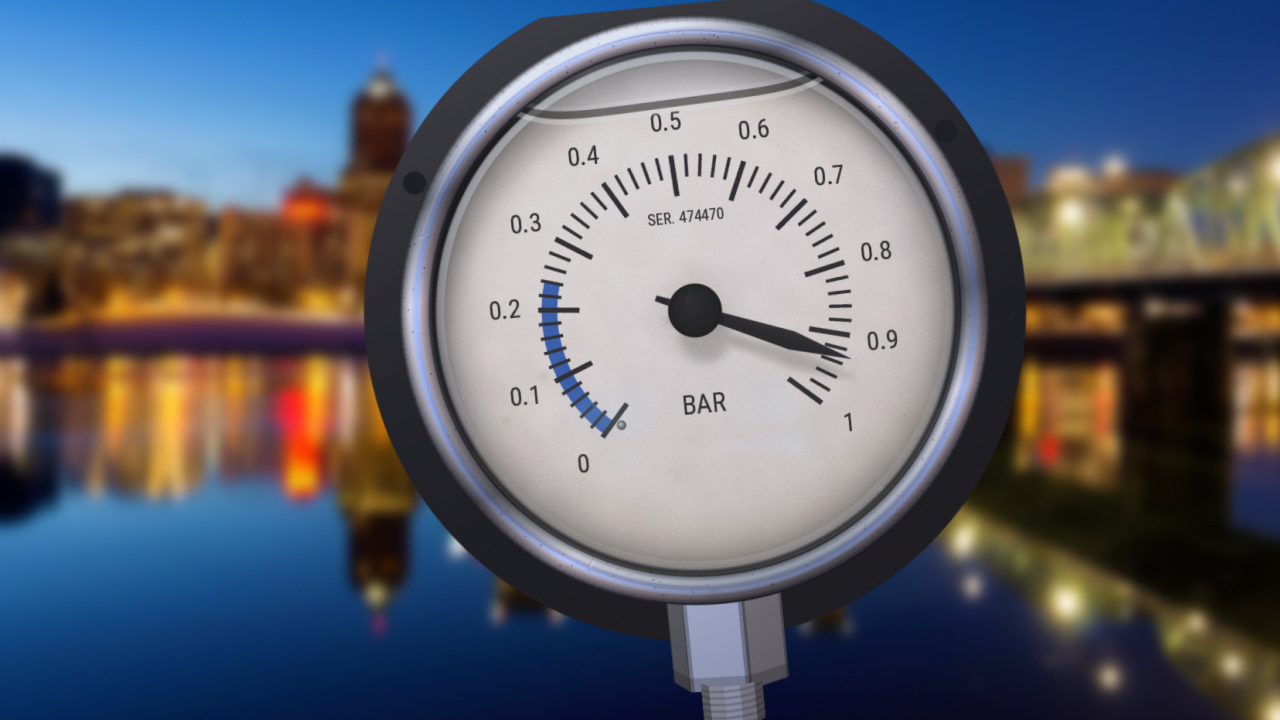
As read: 0.93 bar
